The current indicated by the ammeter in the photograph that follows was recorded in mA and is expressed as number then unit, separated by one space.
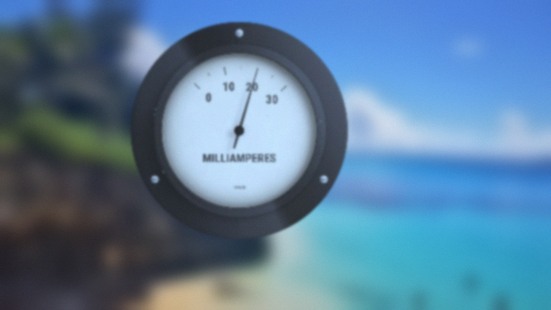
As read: 20 mA
